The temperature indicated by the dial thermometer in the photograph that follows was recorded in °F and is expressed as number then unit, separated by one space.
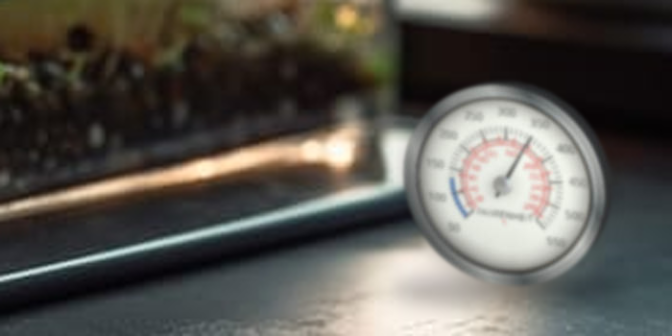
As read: 350 °F
